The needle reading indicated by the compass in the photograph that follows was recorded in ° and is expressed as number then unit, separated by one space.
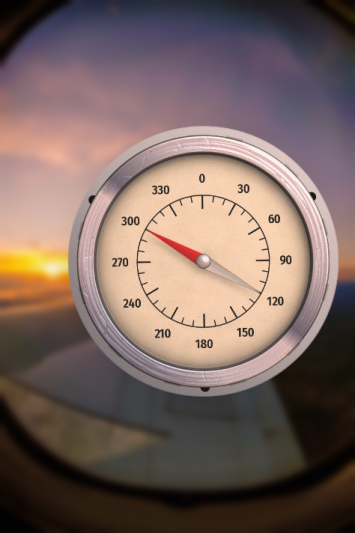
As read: 300 °
